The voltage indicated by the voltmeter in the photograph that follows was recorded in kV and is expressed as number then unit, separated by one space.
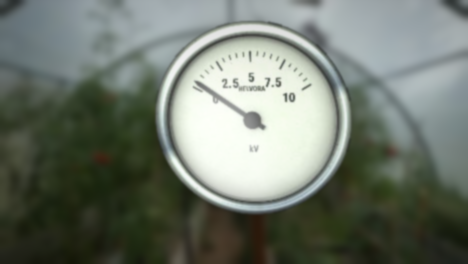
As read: 0.5 kV
